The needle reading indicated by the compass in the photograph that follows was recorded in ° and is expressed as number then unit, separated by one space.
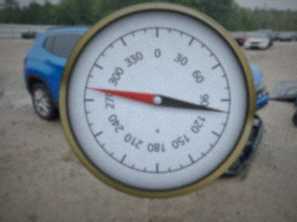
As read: 280 °
